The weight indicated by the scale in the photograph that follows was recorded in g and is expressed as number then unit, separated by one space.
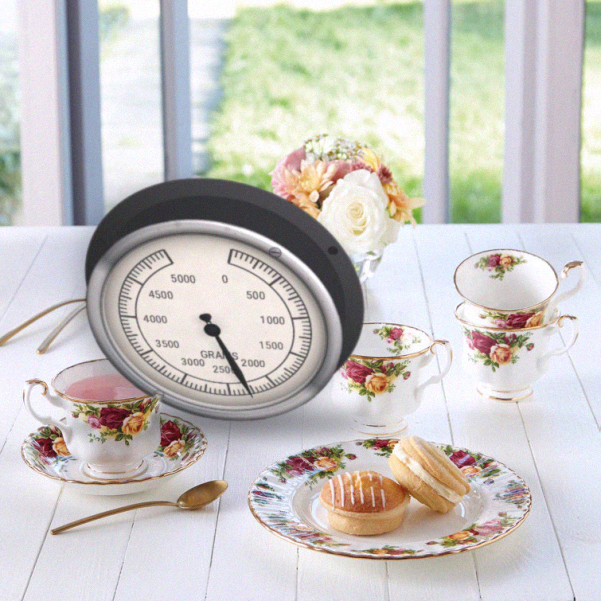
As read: 2250 g
